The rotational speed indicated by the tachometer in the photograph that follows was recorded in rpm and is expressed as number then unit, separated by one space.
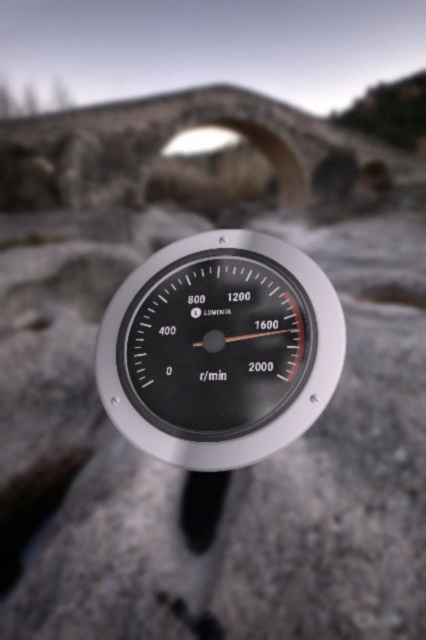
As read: 1700 rpm
